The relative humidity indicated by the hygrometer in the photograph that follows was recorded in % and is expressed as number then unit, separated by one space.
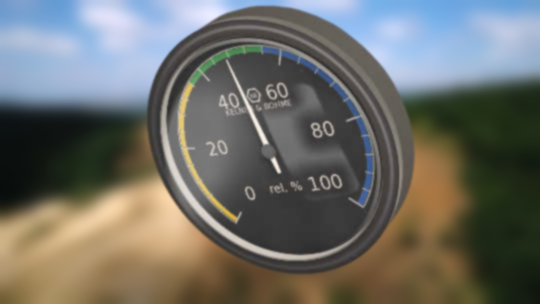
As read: 48 %
